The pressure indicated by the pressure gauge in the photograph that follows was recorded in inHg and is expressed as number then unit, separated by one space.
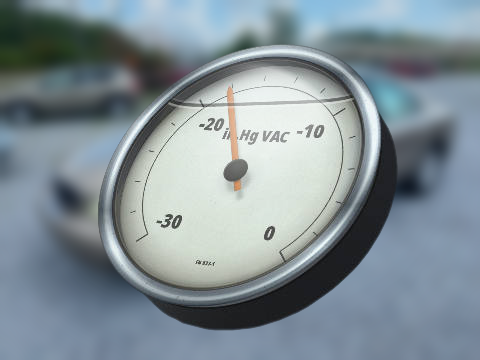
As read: -18 inHg
